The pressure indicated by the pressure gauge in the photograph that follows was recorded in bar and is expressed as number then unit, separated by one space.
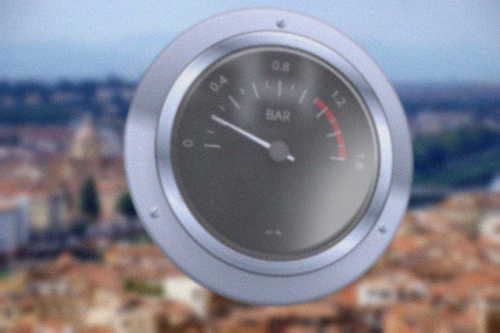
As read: 0.2 bar
